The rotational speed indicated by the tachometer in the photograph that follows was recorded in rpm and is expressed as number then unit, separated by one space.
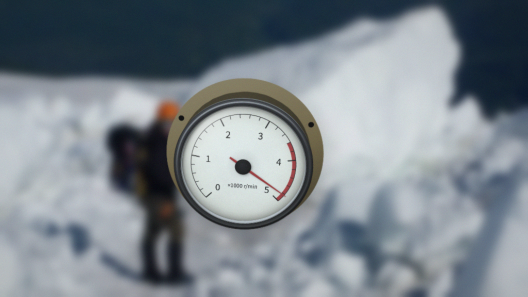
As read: 4800 rpm
